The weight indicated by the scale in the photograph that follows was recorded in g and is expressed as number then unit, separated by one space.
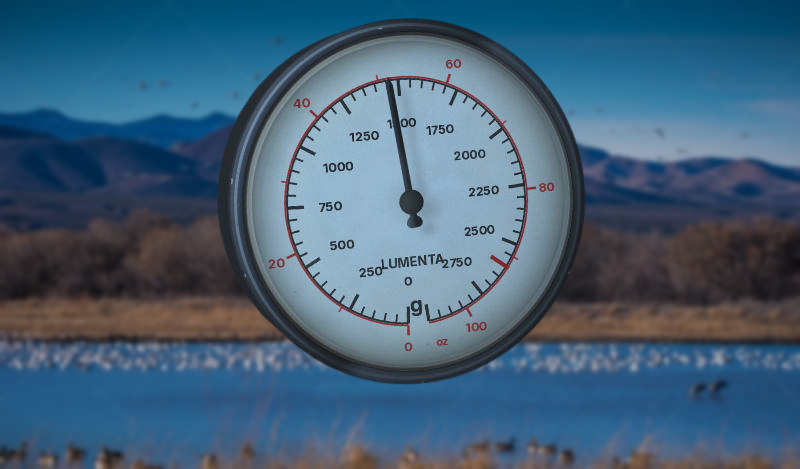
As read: 1450 g
